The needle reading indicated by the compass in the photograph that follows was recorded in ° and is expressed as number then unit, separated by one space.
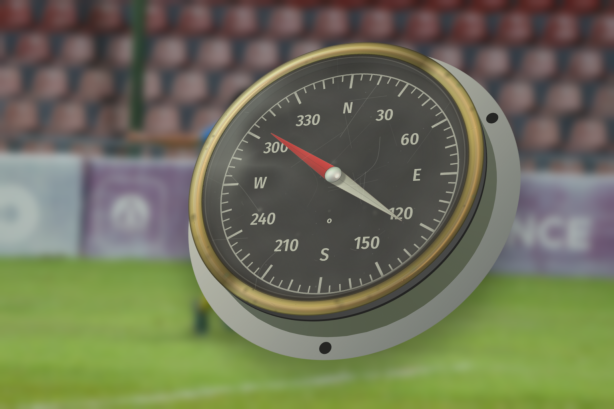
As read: 305 °
